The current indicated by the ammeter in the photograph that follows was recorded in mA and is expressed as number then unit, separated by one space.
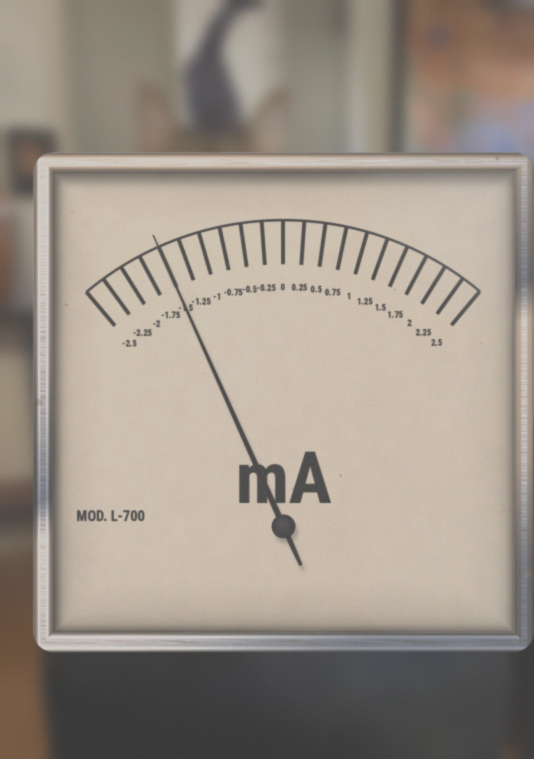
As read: -1.5 mA
